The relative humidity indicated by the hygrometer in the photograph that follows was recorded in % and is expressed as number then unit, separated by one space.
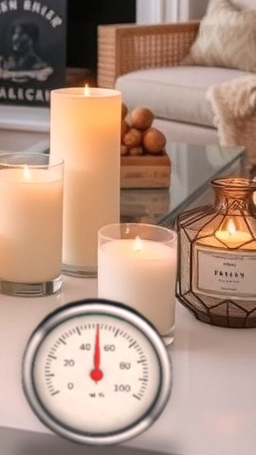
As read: 50 %
